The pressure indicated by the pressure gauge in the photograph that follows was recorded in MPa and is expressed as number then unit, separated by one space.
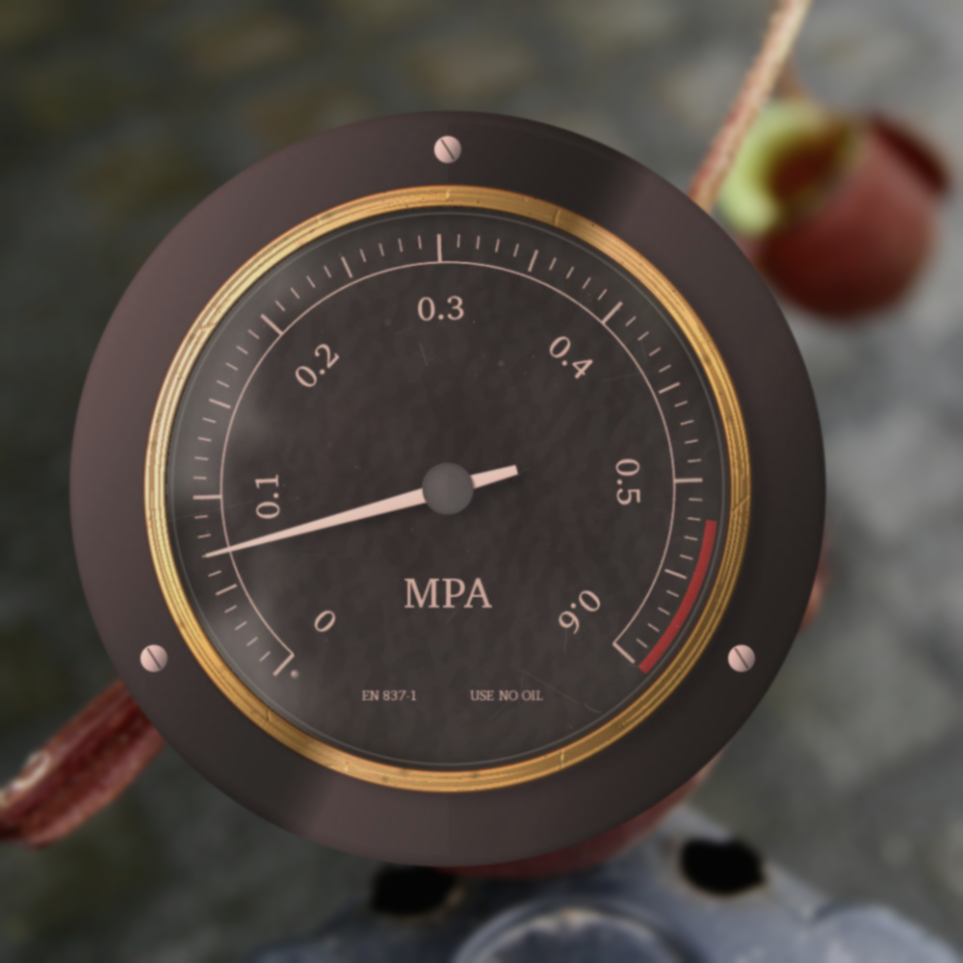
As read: 0.07 MPa
